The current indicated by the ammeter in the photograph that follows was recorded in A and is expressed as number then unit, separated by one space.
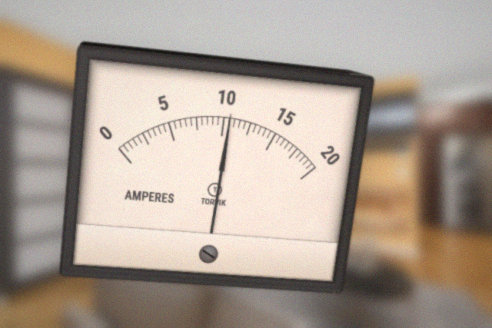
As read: 10.5 A
